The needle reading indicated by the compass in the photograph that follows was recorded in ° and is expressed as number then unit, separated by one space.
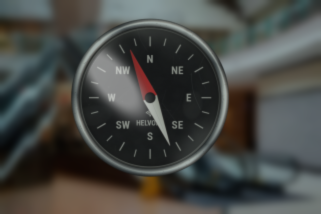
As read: 337.5 °
